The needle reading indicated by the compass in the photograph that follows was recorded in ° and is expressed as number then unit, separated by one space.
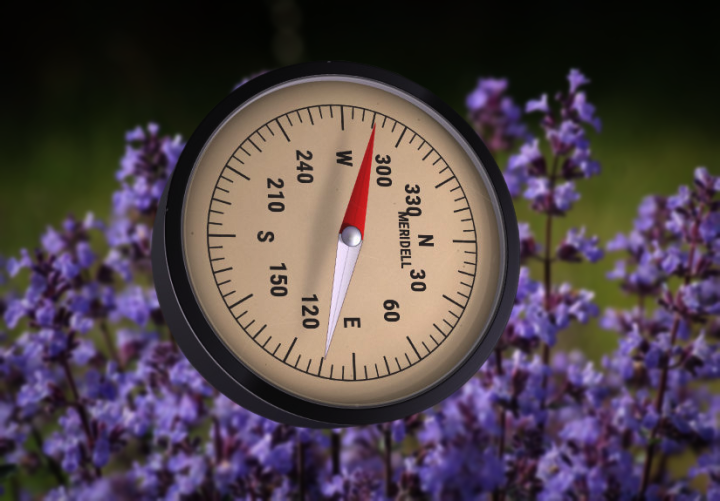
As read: 285 °
